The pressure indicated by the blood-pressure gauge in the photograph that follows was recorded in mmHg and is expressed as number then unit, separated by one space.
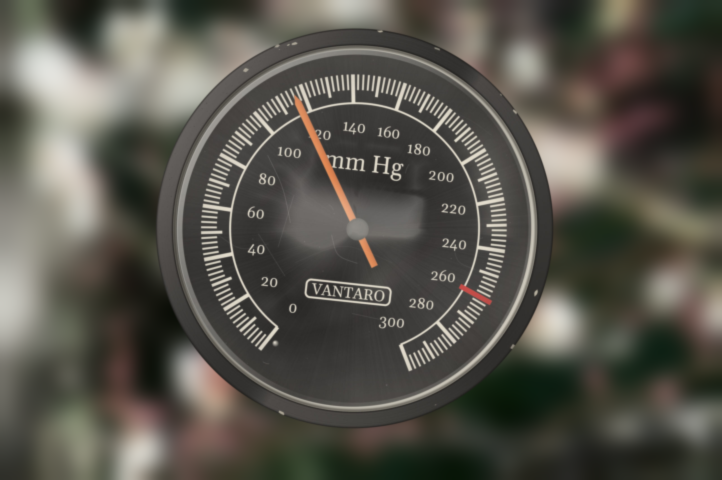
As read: 116 mmHg
